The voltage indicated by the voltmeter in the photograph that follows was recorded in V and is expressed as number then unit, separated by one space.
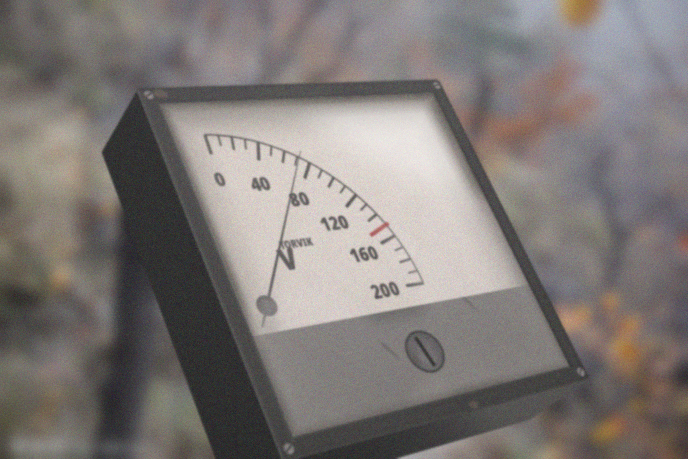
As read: 70 V
